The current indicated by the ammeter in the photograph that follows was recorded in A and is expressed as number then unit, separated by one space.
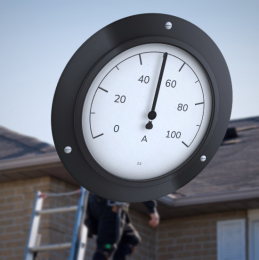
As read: 50 A
